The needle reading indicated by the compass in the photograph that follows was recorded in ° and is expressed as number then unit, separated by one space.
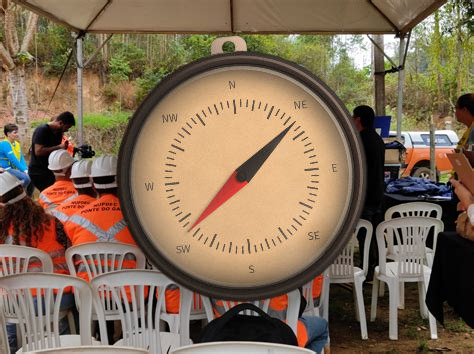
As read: 230 °
